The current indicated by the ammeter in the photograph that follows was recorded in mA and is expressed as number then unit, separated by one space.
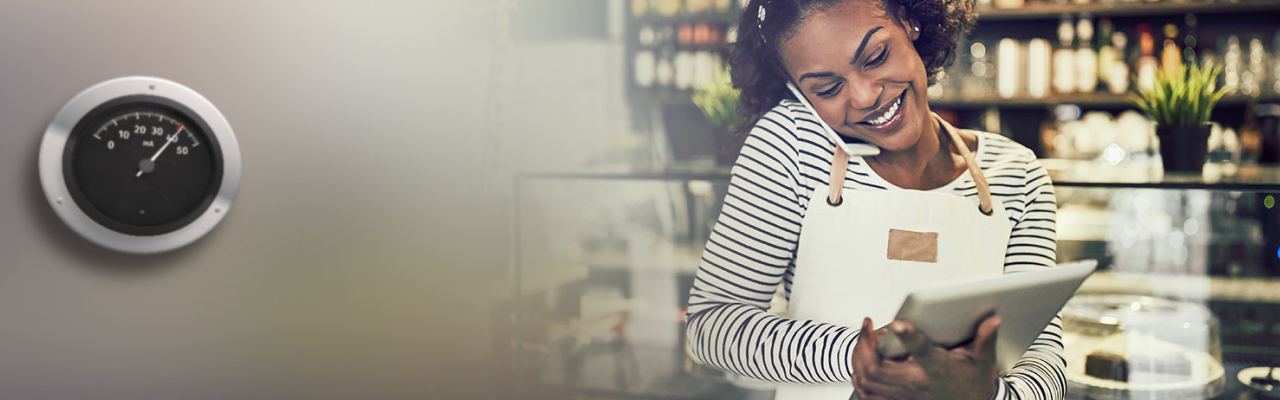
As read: 40 mA
